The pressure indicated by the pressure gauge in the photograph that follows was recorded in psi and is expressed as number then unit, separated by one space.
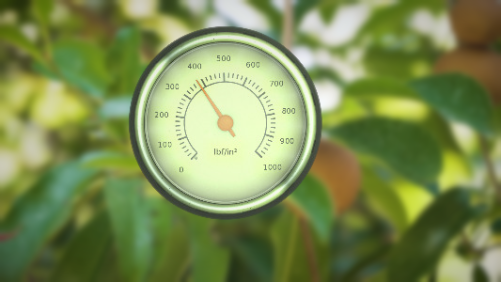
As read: 380 psi
